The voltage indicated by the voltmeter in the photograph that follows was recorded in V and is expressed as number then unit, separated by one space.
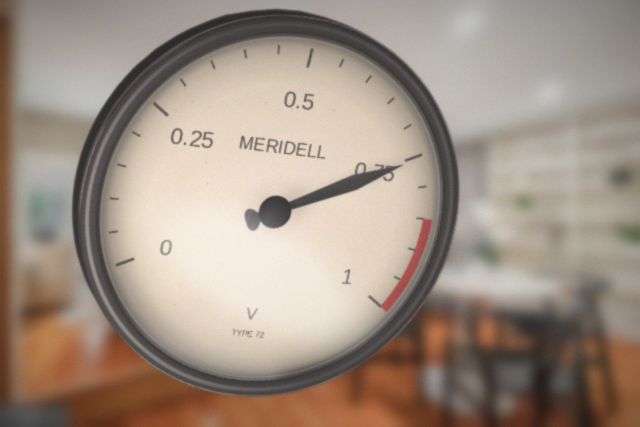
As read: 0.75 V
